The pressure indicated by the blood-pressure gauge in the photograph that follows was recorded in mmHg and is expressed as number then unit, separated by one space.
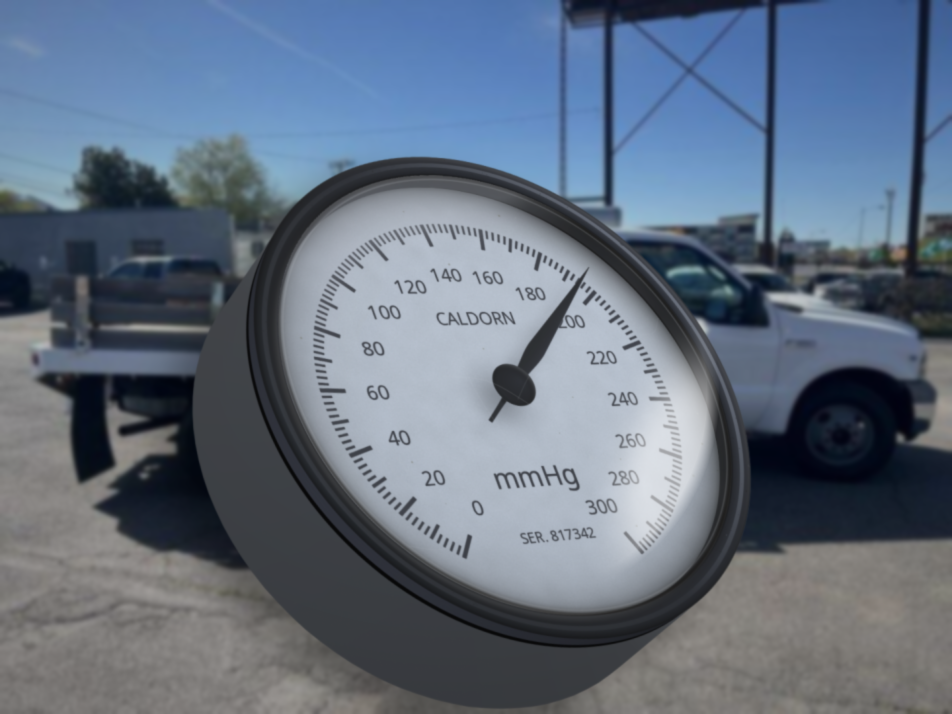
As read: 194 mmHg
